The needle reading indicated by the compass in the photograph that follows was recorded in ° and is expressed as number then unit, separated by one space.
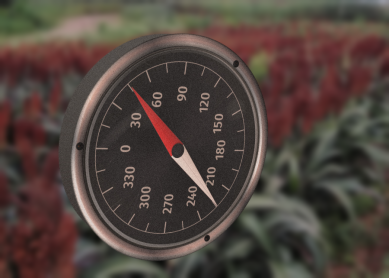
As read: 45 °
